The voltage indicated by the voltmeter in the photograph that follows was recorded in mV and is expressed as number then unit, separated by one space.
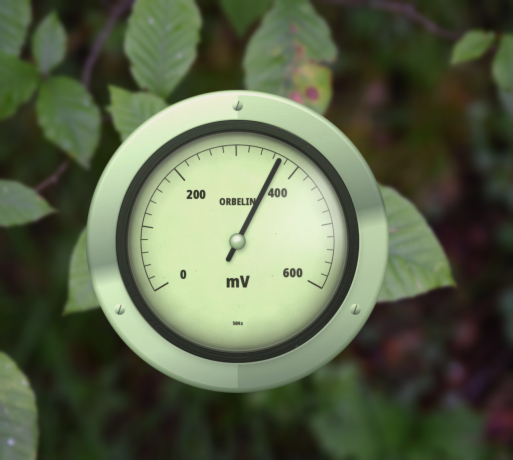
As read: 370 mV
